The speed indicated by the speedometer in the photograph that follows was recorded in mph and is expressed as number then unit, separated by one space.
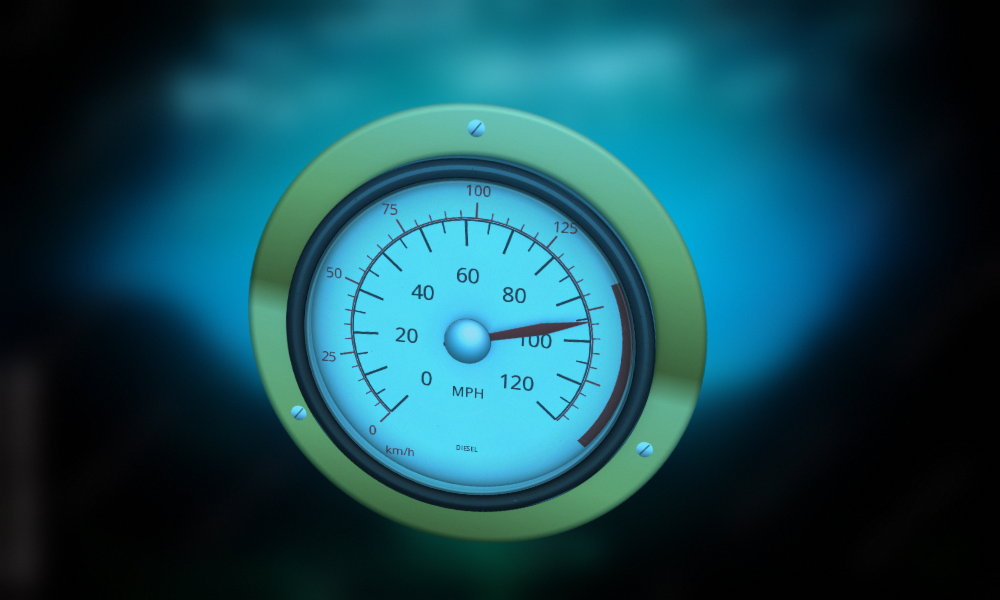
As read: 95 mph
